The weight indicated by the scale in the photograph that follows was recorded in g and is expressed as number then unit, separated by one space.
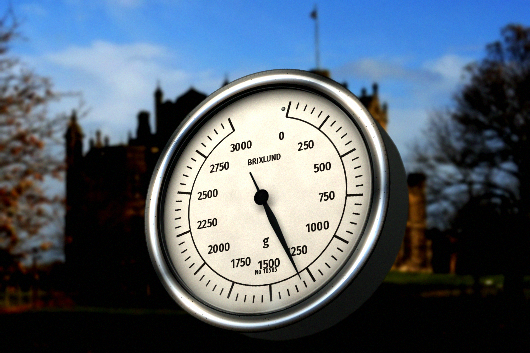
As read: 1300 g
